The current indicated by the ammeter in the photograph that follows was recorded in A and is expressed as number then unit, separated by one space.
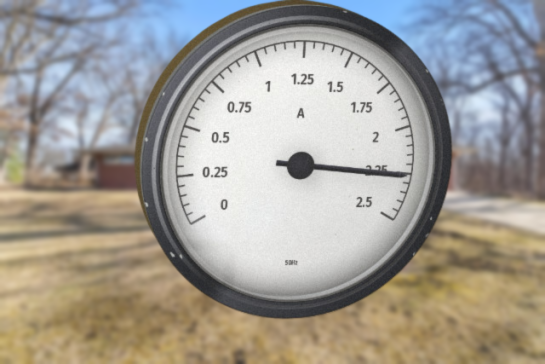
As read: 2.25 A
